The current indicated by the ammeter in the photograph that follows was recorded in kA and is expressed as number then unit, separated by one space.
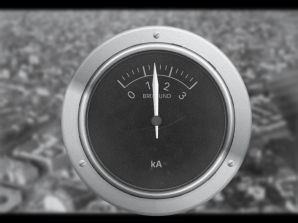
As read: 1.4 kA
